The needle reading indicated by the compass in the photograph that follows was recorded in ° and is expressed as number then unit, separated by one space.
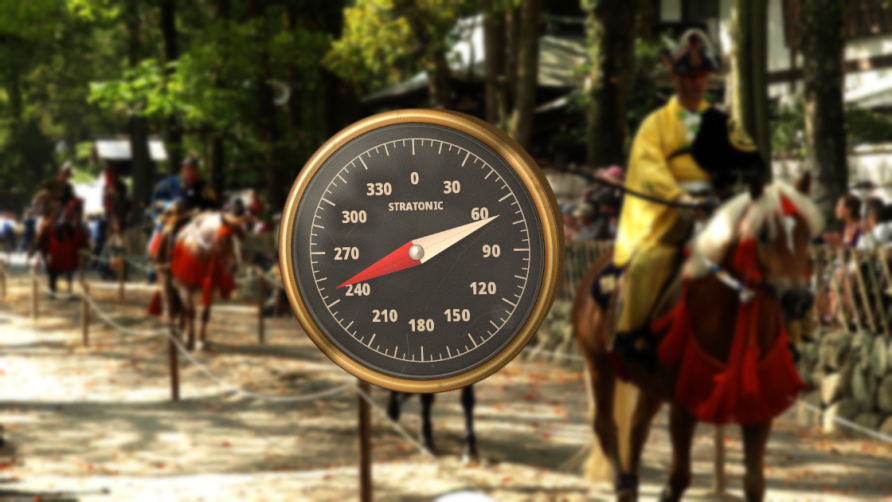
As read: 247.5 °
